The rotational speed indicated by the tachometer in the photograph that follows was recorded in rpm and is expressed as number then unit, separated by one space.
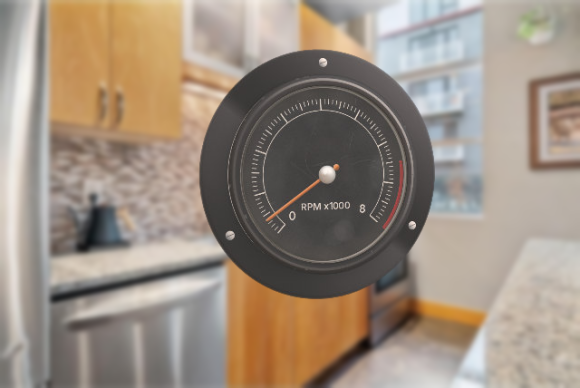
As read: 400 rpm
